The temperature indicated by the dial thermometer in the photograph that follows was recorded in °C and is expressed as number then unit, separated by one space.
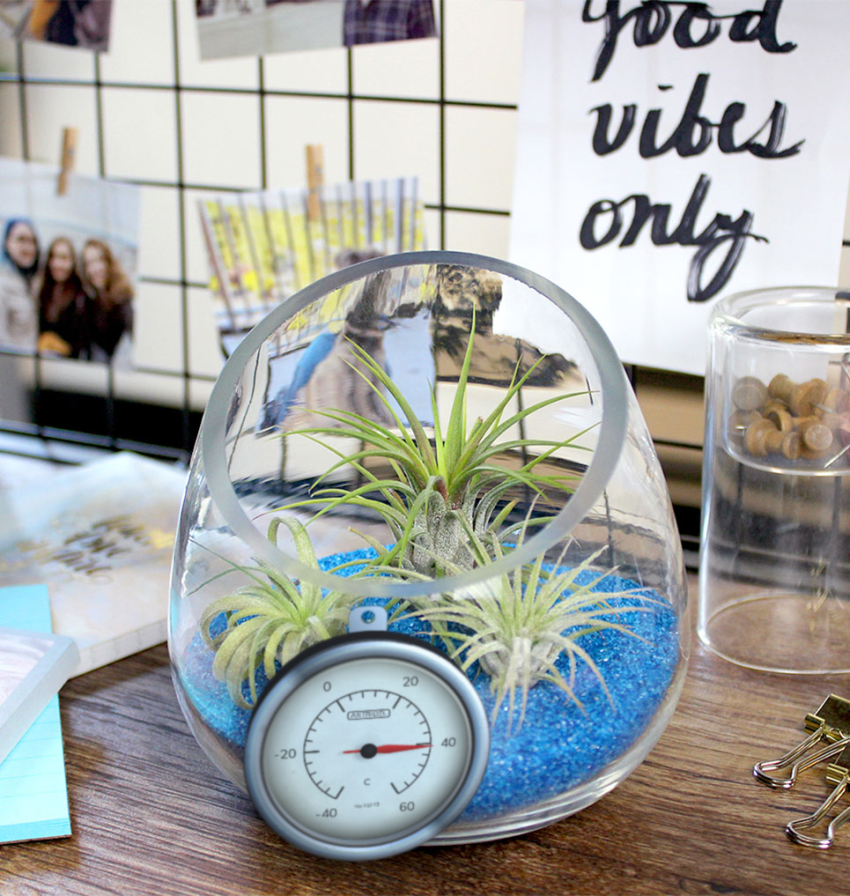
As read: 40 °C
